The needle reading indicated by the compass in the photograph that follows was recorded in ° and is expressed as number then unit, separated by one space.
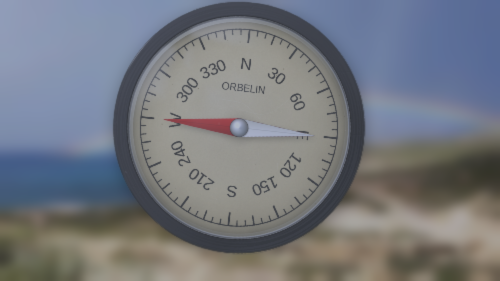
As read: 270 °
